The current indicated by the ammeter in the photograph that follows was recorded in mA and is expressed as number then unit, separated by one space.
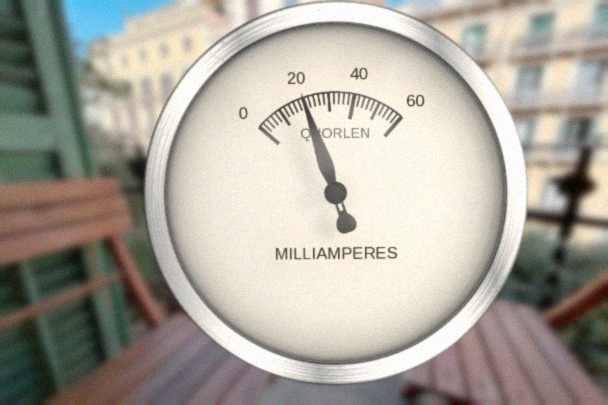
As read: 20 mA
